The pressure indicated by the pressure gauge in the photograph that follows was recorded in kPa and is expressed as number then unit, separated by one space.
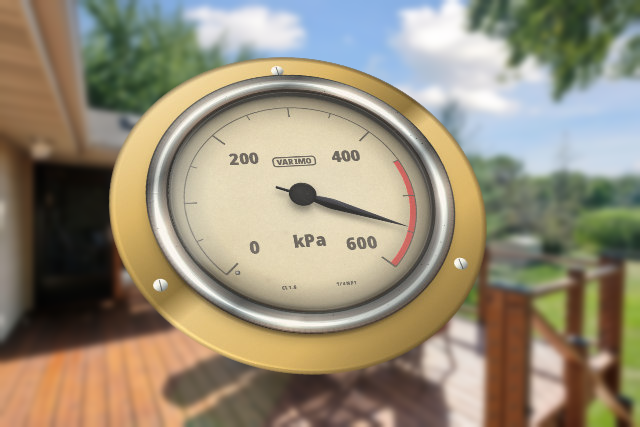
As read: 550 kPa
